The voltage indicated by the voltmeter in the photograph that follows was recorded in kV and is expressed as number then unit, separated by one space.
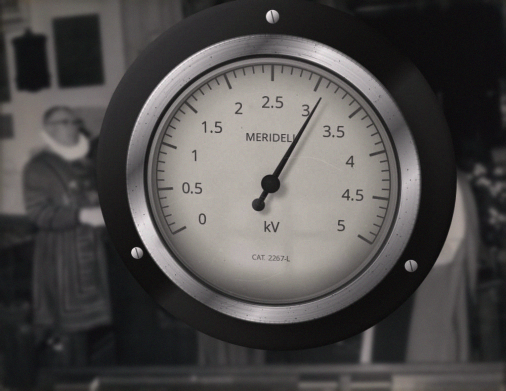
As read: 3.1 kV
